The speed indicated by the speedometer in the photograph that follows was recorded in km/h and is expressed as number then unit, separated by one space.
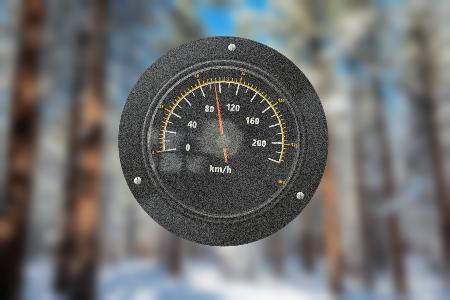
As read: 95 km/h
